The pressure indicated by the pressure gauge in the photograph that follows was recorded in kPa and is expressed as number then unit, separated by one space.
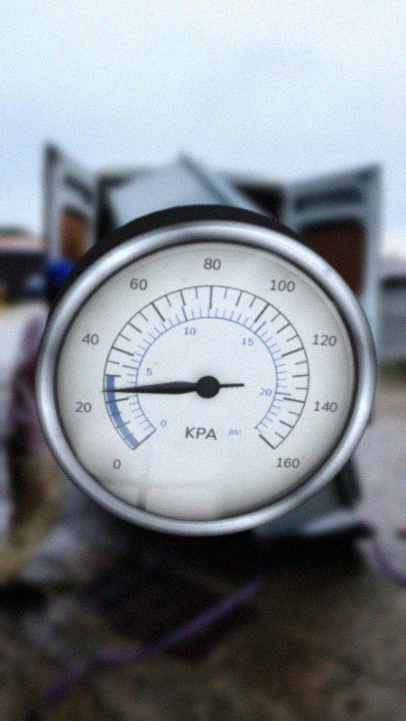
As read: 25 kPa
